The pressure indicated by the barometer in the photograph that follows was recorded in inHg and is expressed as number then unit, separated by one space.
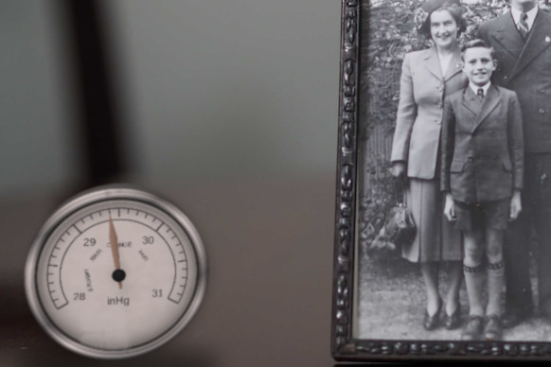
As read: 29.4 inHg
